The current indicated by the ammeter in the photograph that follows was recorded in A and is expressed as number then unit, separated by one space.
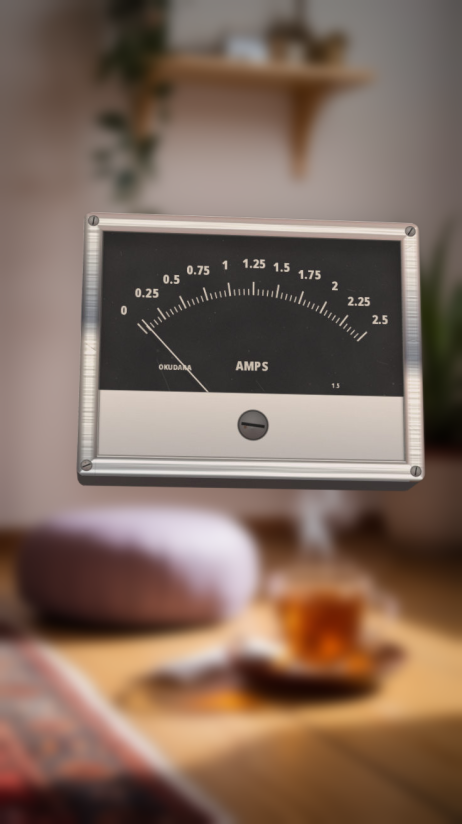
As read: 0.05 A
